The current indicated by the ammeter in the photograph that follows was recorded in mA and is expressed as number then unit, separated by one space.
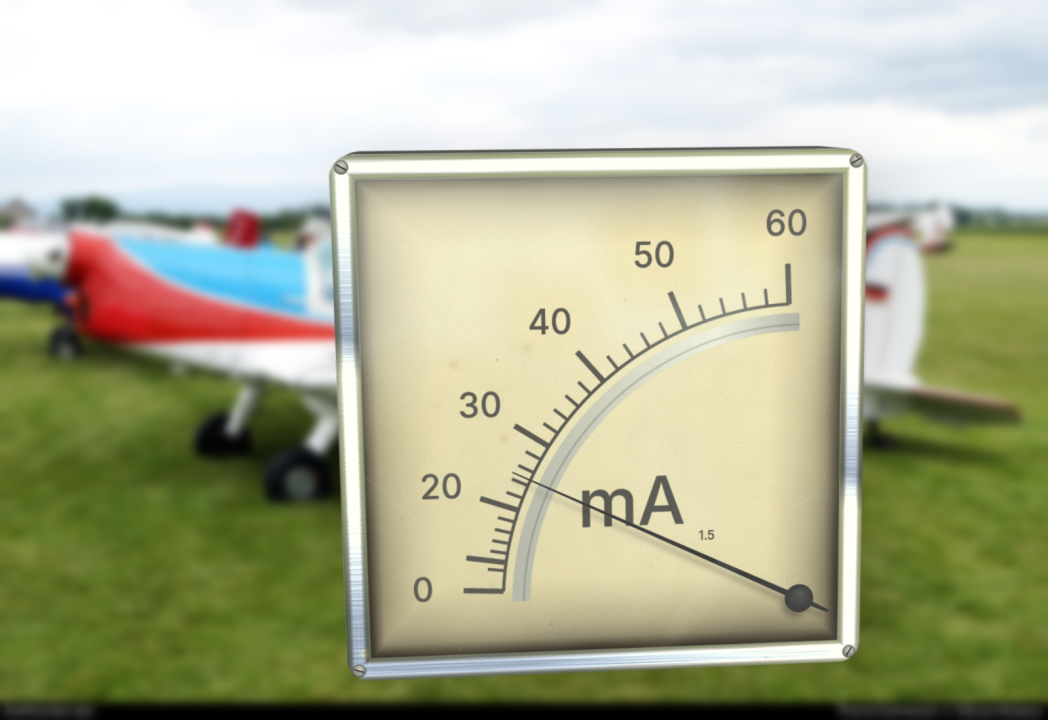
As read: 25 mA
